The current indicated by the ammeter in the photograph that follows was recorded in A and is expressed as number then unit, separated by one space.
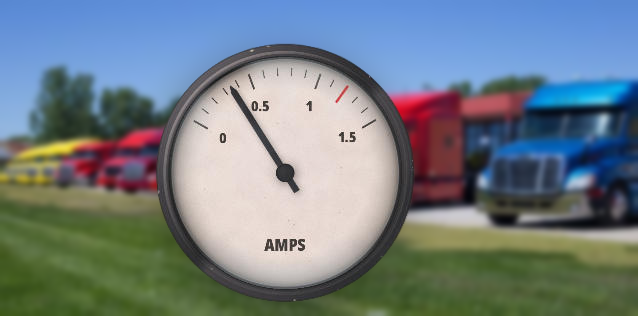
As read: 0.35 A
